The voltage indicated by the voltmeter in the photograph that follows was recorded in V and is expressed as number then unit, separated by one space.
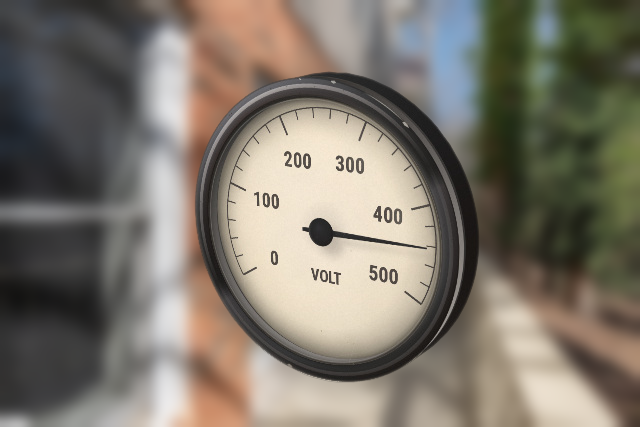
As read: 440 V
